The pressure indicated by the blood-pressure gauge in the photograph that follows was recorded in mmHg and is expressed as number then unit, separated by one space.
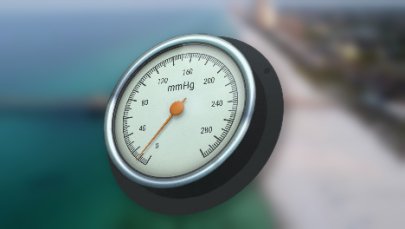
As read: 10 mmHg
